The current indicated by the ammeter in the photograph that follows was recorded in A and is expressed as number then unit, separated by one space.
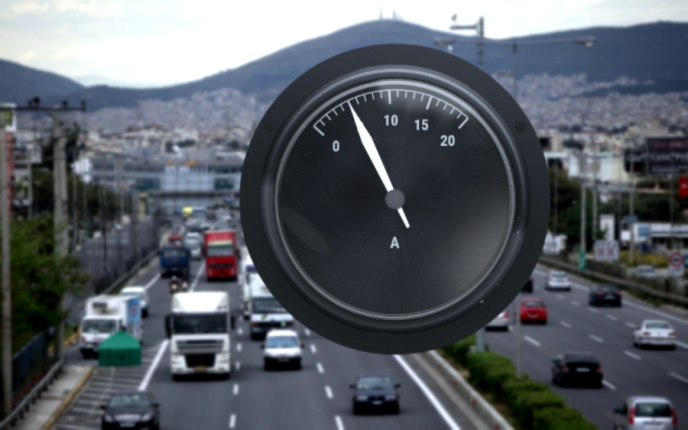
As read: 5 A
